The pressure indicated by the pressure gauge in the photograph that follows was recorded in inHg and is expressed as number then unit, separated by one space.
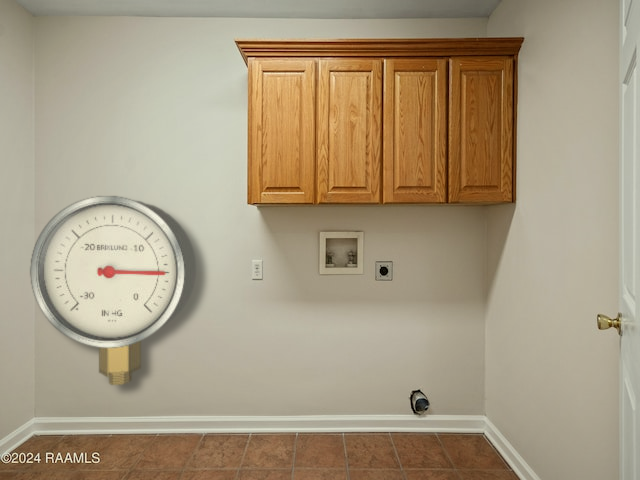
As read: -5 inHg
